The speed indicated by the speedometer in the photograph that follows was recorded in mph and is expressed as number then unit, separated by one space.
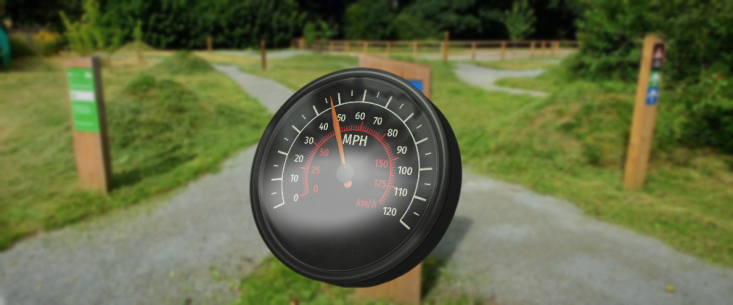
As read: 47.5 mph
